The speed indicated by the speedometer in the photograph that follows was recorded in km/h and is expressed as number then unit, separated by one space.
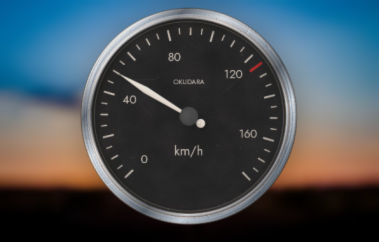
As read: 50 km/h
